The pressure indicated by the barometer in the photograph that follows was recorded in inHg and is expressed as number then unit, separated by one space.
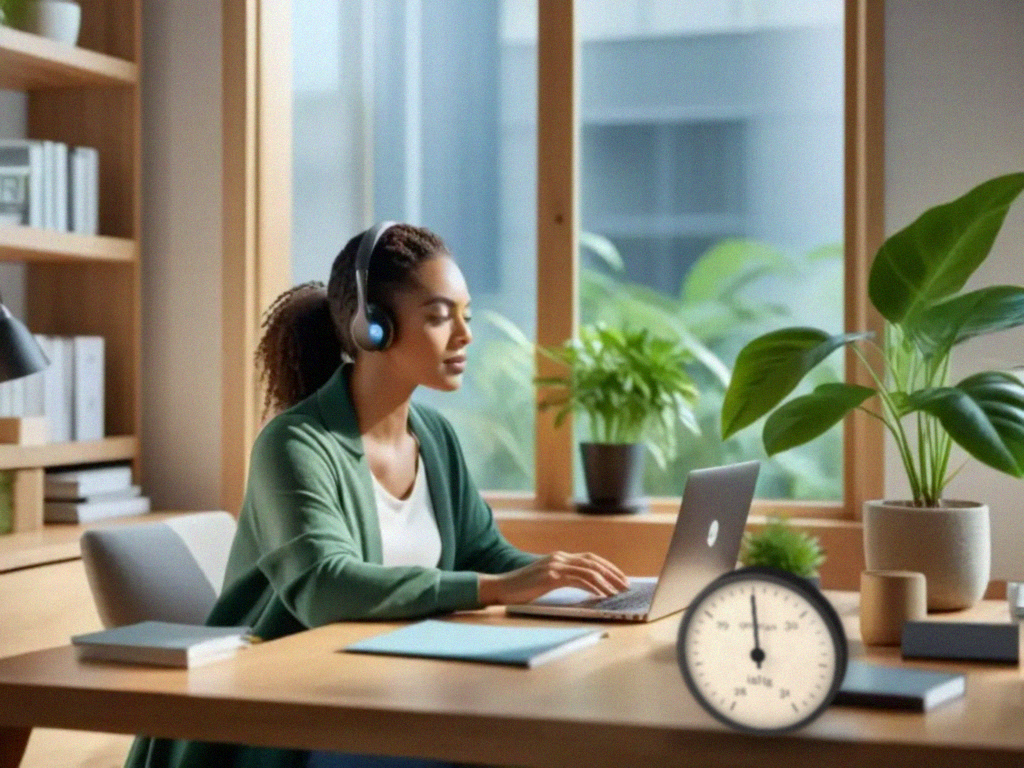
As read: 29.5 inHg
